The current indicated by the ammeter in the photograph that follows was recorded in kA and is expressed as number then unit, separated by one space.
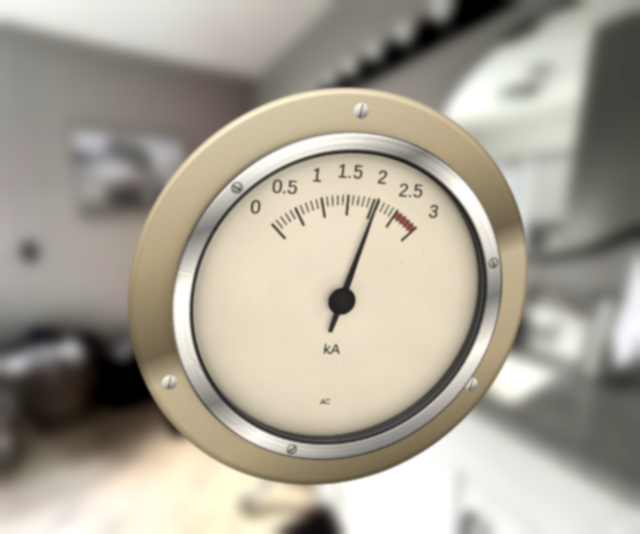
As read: 2 kA
